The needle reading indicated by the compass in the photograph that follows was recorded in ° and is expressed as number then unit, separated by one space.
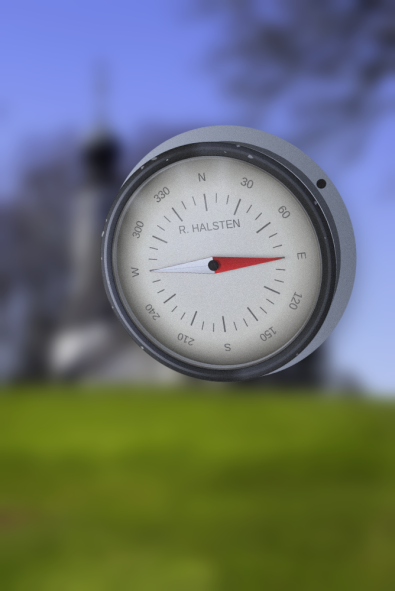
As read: 90 °
